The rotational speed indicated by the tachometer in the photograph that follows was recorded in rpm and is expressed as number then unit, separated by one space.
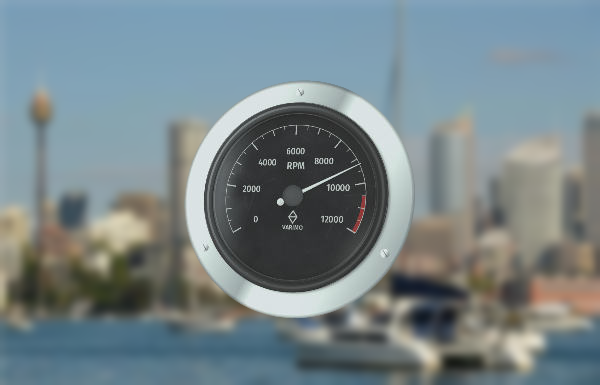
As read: 9250 rpm
